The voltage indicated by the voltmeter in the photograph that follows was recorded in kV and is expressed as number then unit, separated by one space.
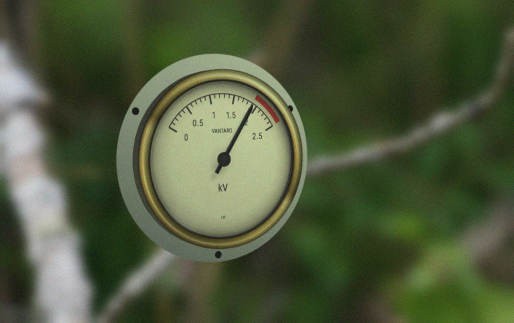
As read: 1.9 kV
